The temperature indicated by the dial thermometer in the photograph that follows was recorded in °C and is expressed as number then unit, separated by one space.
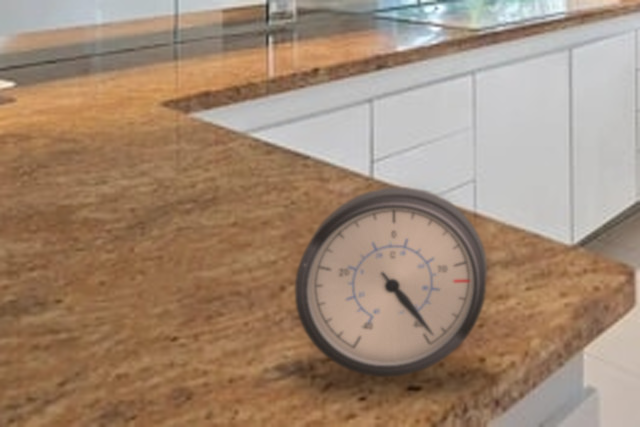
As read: 38 °C
